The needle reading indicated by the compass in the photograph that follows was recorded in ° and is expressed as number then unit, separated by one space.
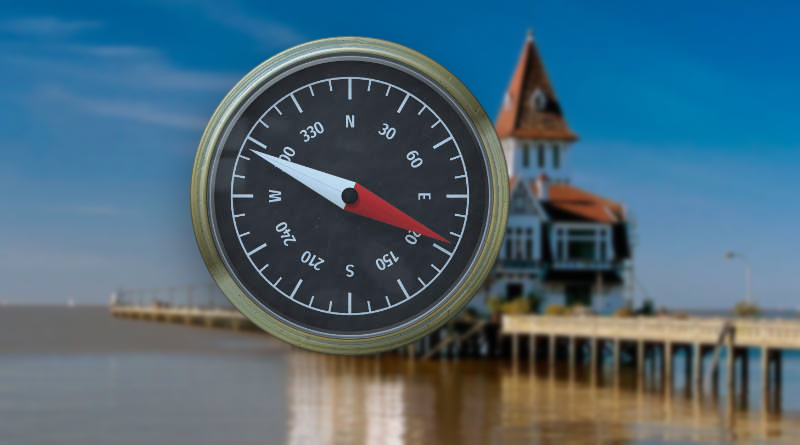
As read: 115 °
